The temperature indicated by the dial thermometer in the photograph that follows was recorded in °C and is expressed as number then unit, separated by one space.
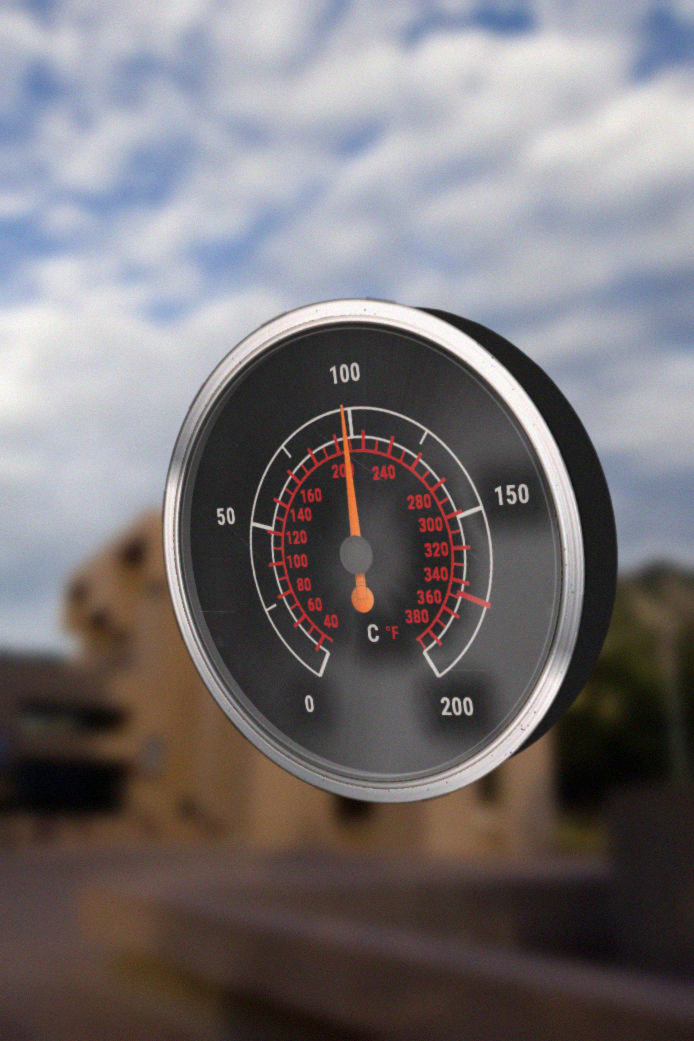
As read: 100 °C
